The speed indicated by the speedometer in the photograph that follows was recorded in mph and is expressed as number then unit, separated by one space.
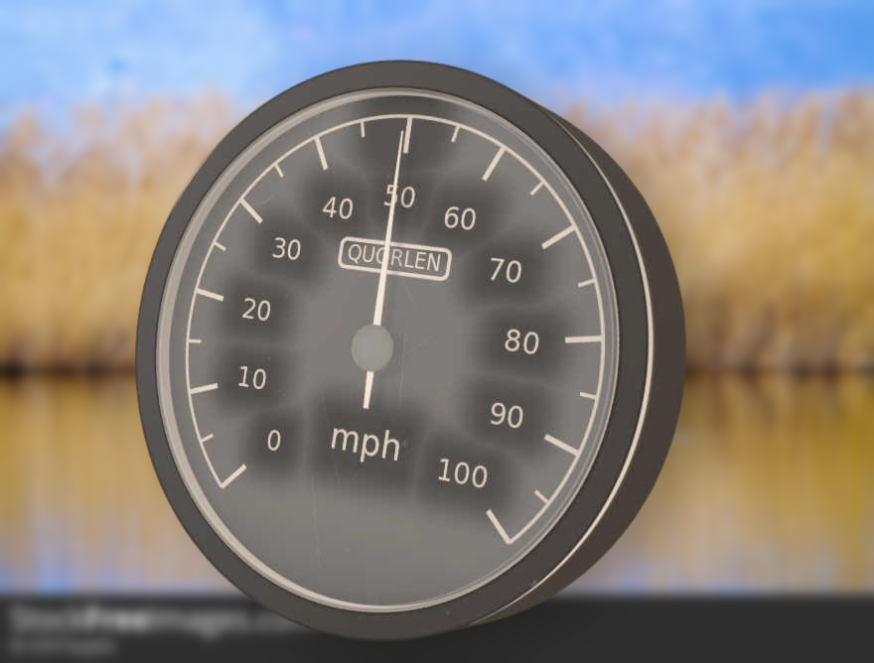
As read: 50 mph
